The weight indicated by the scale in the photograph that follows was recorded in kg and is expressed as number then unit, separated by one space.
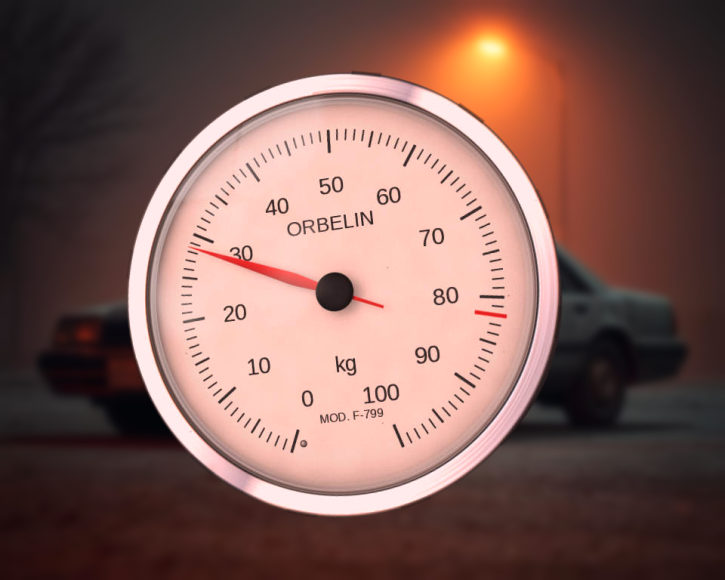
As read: 28.5 kg
